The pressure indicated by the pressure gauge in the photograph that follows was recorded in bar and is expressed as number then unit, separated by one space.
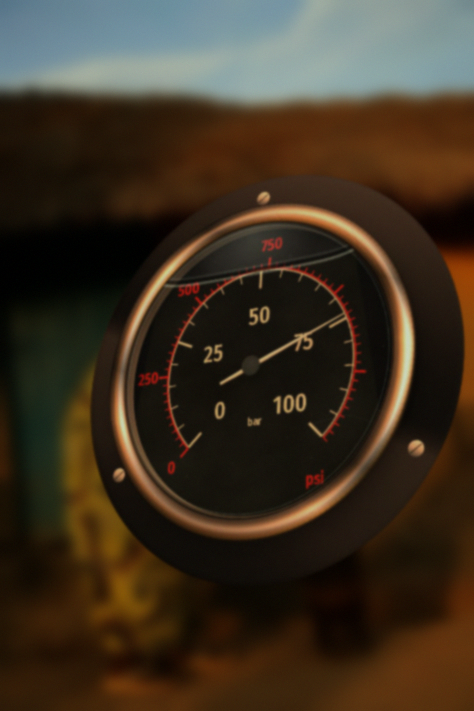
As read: 75 bar
